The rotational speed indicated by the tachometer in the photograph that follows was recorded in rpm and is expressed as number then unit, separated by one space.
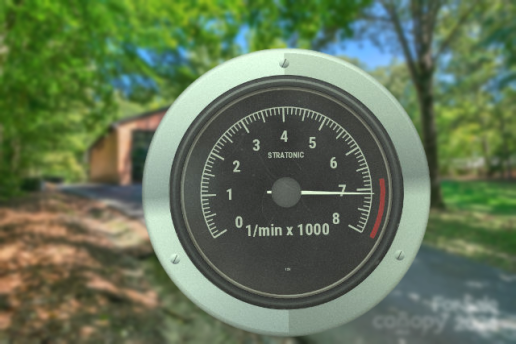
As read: 7100 rpm
